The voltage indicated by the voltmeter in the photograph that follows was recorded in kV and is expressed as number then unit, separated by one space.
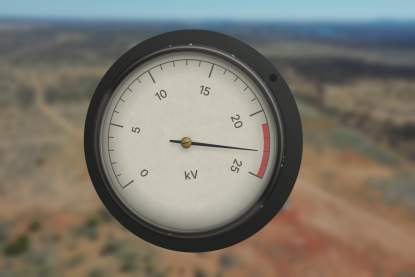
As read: 23 kV
